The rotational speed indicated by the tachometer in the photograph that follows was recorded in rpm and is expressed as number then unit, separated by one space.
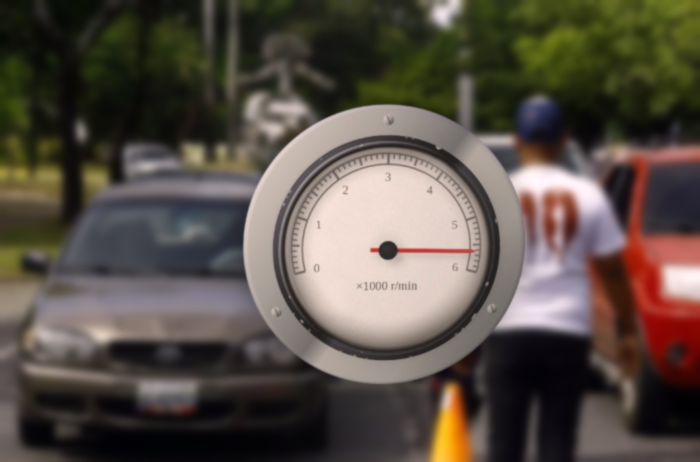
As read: 5600 rpm
